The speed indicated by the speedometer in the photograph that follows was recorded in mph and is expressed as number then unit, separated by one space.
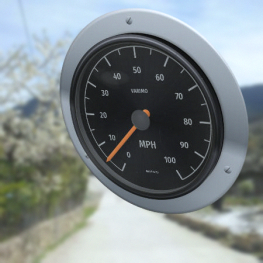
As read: 5 mph
